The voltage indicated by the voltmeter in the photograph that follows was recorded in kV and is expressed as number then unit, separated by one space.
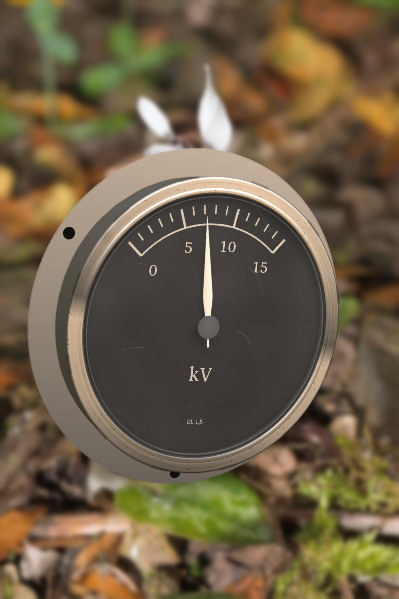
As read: 7 kV
